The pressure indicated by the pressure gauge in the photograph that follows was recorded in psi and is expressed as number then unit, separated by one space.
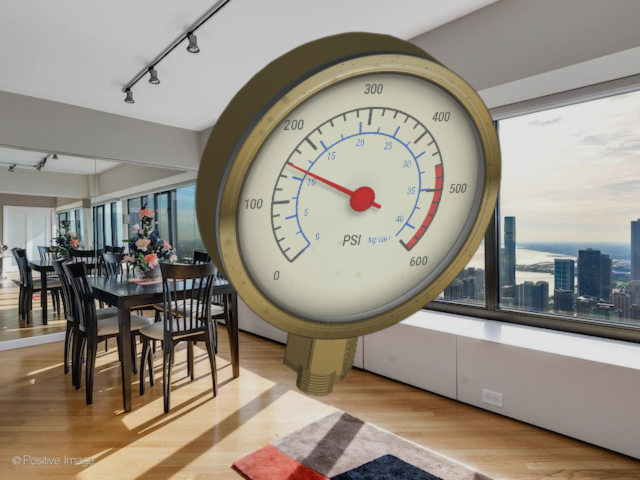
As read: 160 psi
